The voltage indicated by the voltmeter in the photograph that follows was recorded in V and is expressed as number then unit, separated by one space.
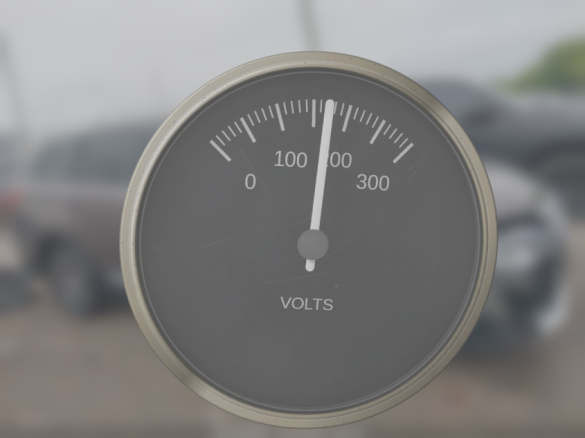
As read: 170 V
